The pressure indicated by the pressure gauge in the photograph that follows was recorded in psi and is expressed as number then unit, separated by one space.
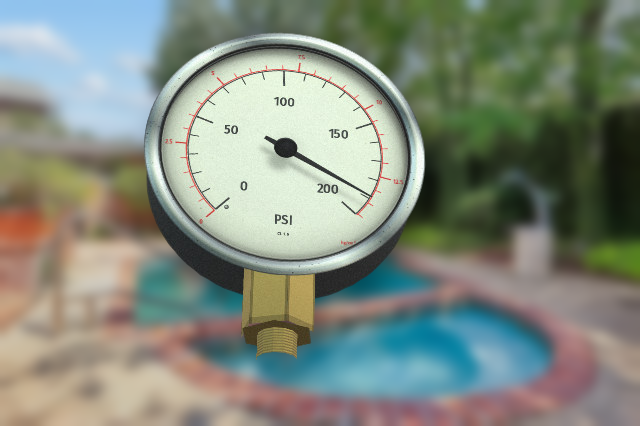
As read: 190 psi
